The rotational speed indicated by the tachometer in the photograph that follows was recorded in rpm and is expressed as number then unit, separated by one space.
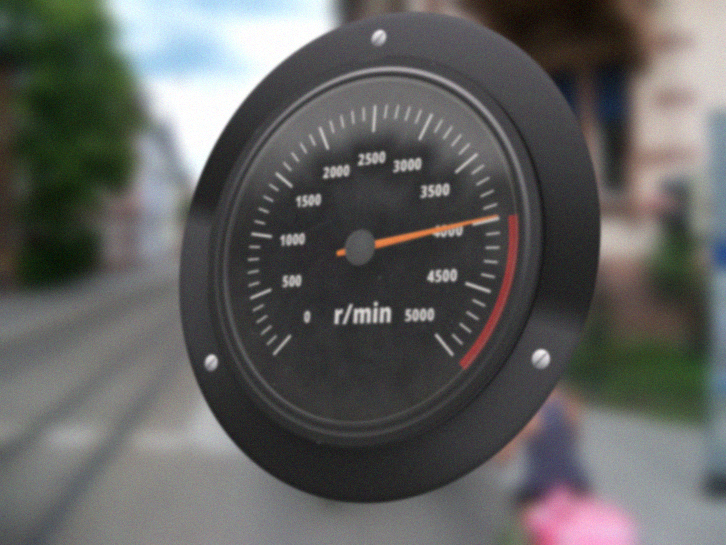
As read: 4000 rpm
